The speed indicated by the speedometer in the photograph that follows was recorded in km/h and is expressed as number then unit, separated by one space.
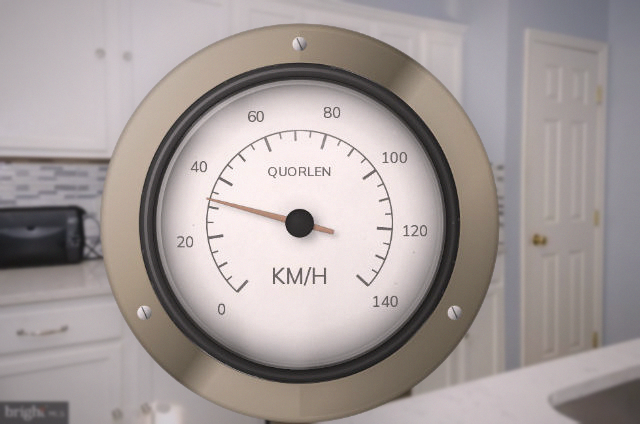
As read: 32.5 km/h
